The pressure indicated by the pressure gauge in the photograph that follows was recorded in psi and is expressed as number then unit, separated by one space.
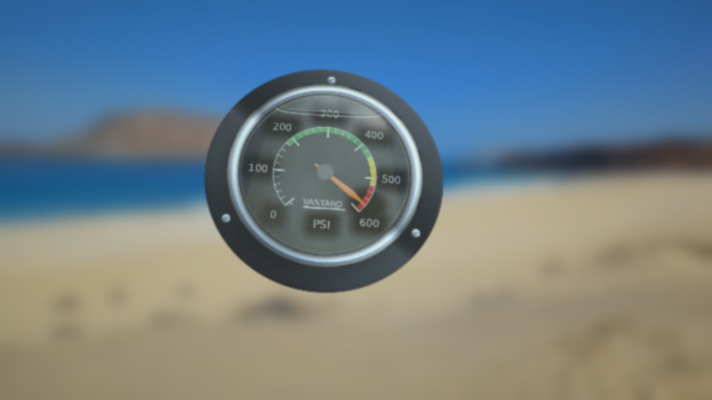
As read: 580 psi
